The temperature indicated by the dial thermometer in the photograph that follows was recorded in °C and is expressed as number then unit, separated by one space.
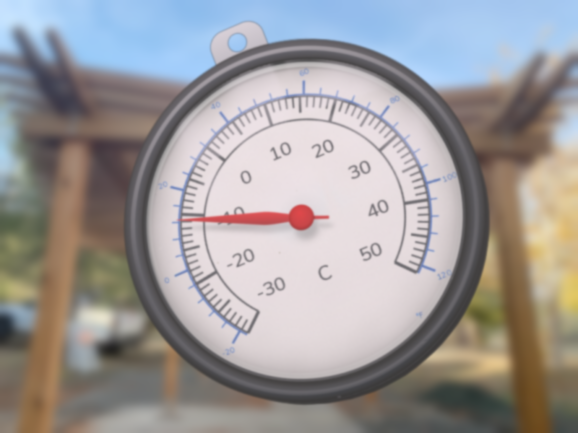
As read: -11 °C
